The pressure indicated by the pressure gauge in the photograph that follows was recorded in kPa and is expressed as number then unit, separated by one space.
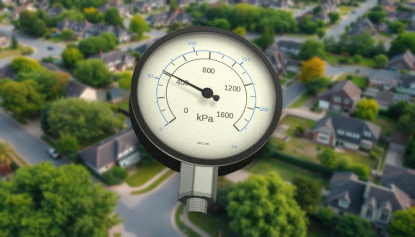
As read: 400 kPa
